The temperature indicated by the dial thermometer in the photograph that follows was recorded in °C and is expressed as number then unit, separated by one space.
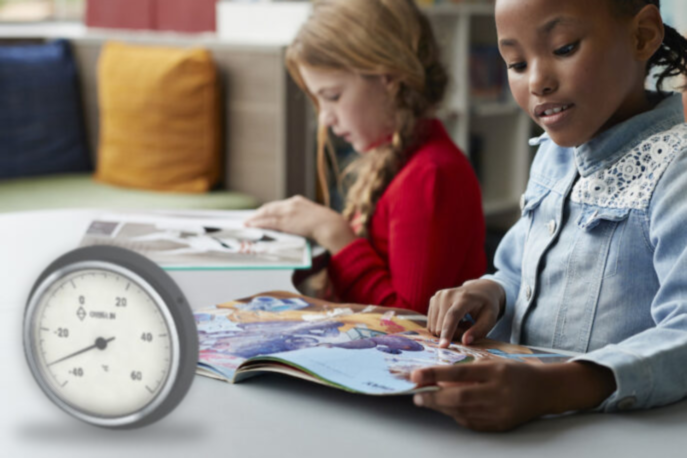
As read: -32 °C
